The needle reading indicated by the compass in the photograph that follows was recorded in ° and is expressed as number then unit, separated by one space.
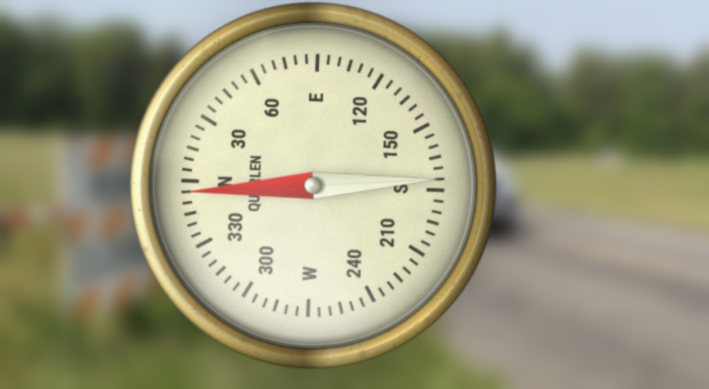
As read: 355 °
